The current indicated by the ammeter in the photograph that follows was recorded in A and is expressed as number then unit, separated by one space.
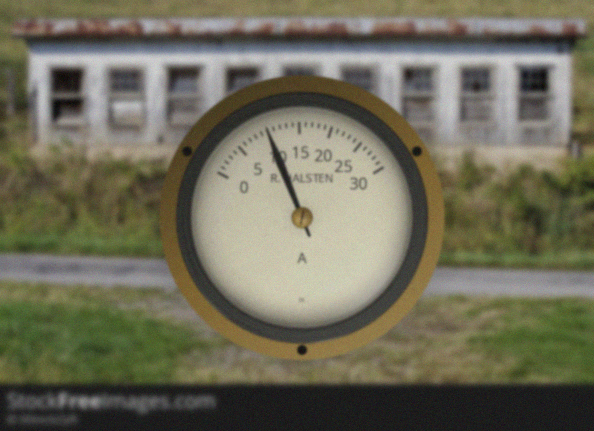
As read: 10 A
